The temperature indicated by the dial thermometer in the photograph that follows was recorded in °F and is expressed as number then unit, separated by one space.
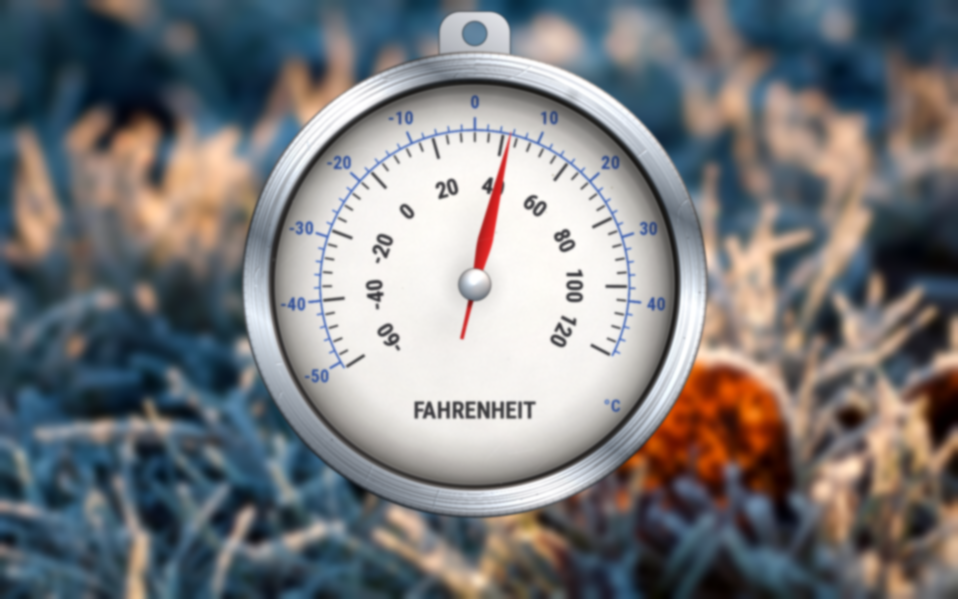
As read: 42 °F
